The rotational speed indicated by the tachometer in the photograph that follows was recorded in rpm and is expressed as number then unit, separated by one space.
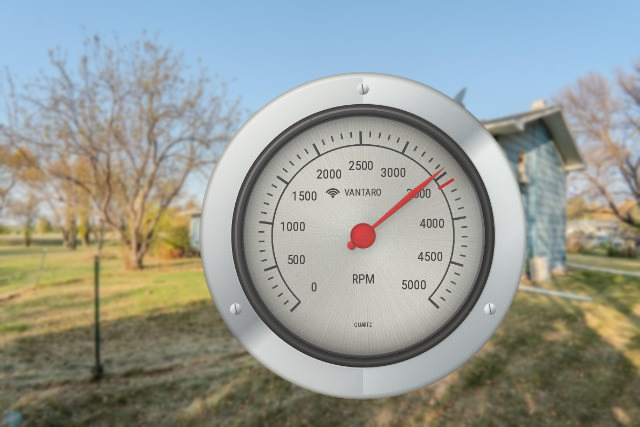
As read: 3450 rpm
